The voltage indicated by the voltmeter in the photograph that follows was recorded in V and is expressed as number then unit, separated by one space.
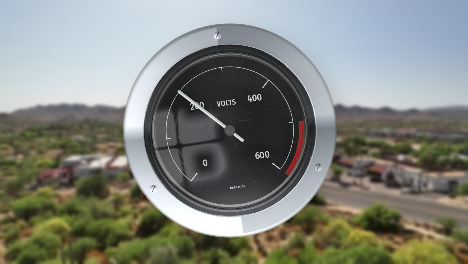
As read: 200 V
